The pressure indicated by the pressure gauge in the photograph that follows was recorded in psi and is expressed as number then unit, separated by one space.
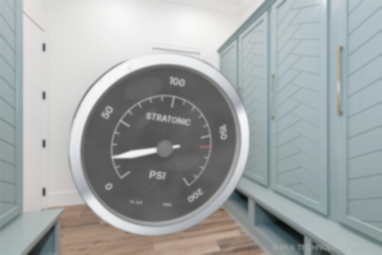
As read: 20 psi
